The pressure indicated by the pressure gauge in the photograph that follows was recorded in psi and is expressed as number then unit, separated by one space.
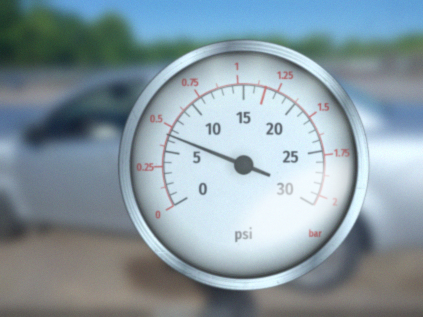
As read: 6.5 psi
